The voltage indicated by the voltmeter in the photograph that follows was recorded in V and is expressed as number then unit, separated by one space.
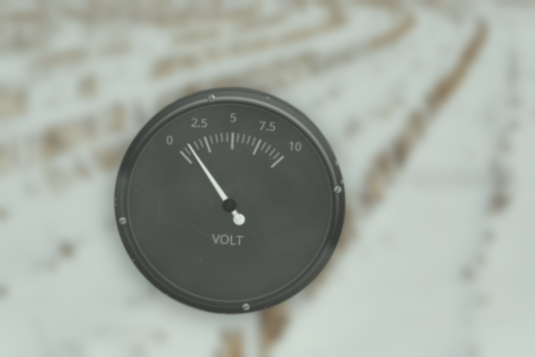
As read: 1 V
